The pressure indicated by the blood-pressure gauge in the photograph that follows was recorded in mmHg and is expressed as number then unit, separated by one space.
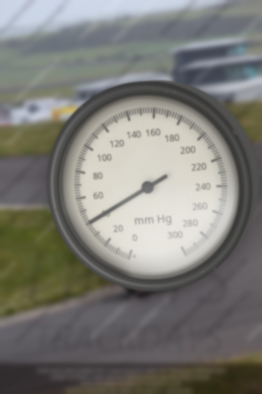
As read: 40 mmHg
